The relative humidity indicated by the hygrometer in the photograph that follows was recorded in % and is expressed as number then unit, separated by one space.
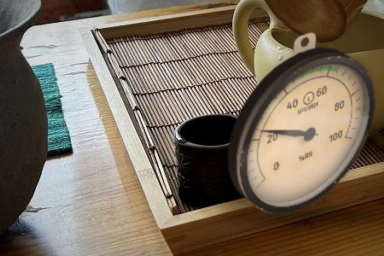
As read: 24 %
